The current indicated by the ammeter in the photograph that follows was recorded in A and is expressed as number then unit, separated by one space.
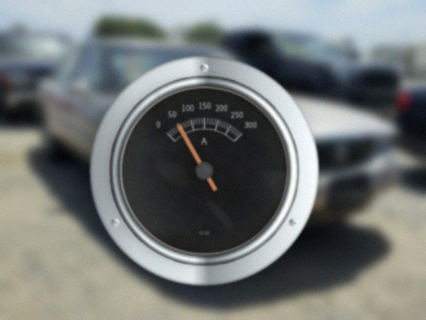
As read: 50 A
